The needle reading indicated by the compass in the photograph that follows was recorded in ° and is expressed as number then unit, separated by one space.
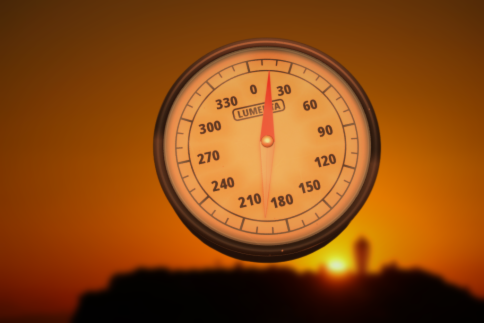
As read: 15 °
